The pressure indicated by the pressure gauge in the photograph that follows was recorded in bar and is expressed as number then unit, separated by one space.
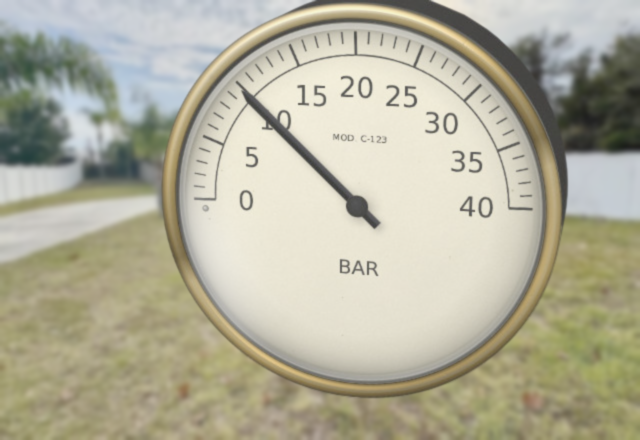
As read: 10 bar
